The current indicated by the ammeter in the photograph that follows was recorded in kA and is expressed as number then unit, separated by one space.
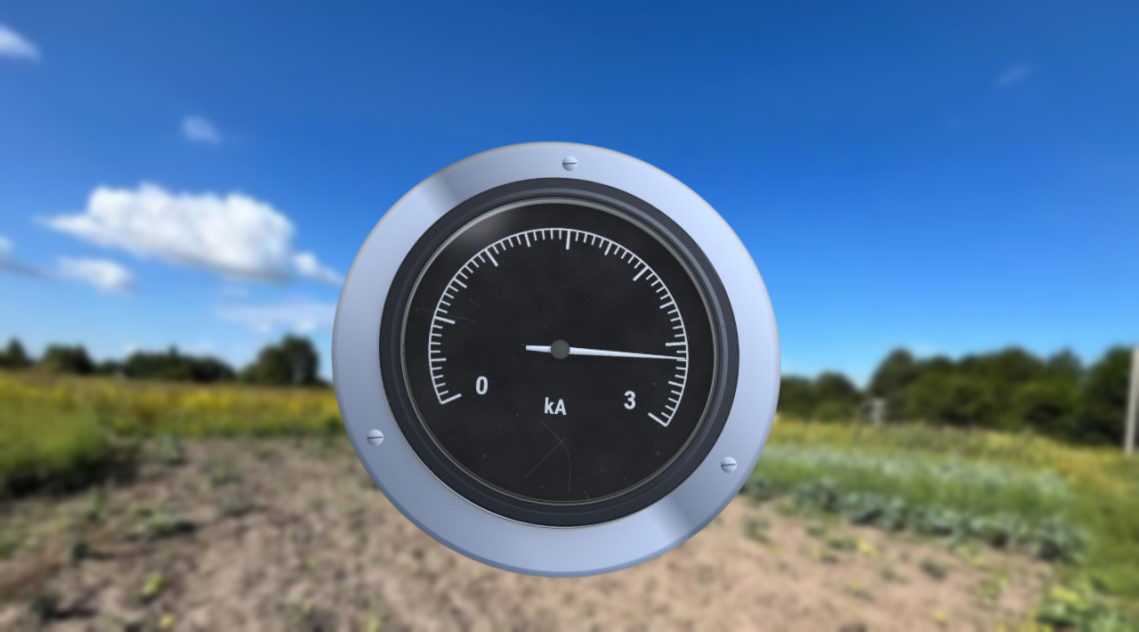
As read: 2.6 kA
